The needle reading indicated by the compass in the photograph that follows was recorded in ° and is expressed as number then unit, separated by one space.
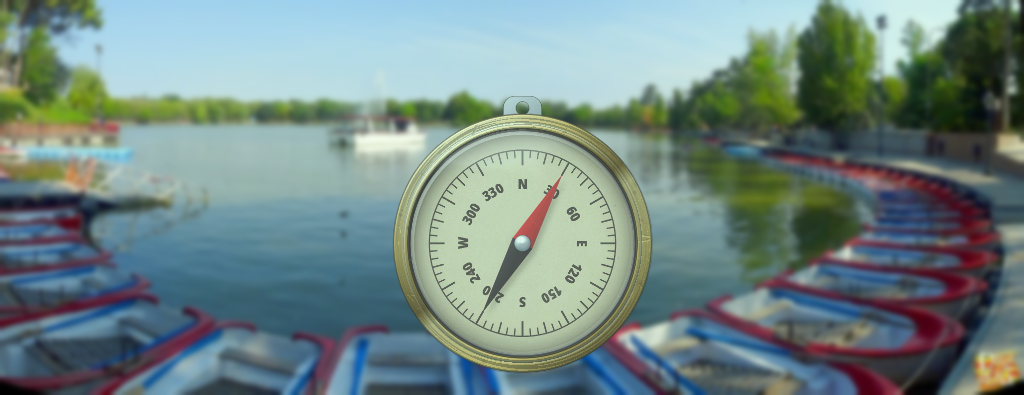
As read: 30 °
